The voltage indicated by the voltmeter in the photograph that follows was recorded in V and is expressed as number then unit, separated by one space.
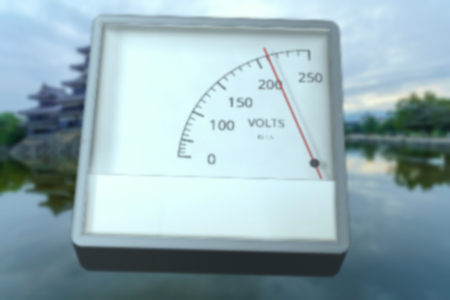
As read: 210 V
